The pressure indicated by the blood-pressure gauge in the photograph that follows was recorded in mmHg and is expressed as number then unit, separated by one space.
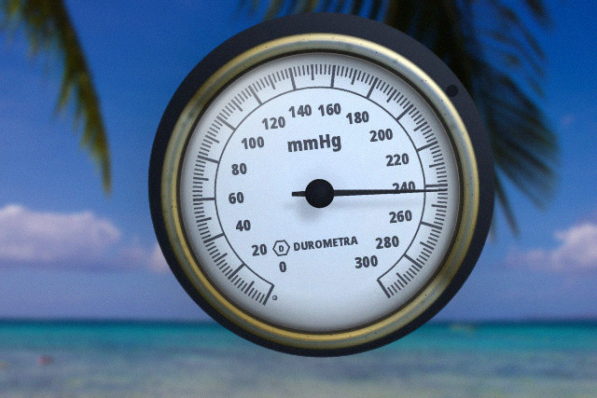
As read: 242 mmHg
